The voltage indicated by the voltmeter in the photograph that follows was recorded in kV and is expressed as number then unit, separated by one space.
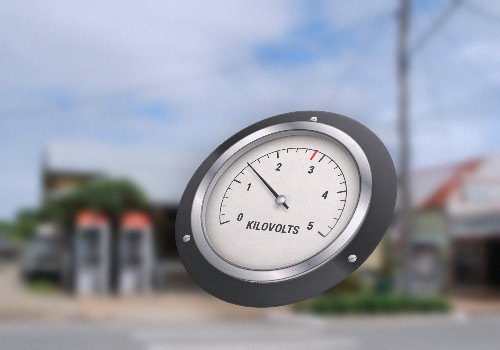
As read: 1.4 kV
